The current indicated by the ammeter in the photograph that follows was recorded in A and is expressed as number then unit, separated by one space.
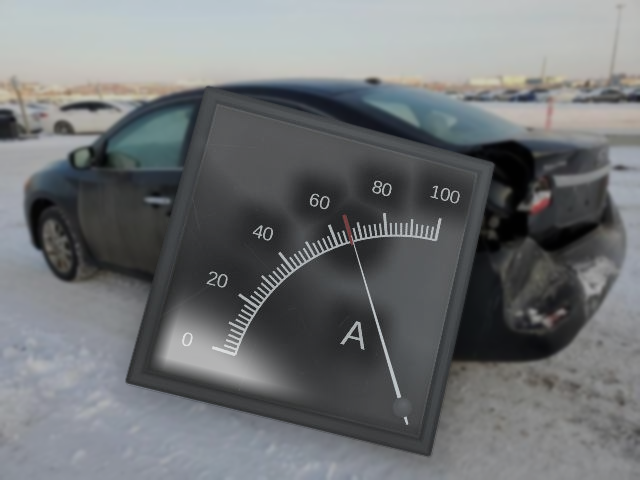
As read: 66 A
